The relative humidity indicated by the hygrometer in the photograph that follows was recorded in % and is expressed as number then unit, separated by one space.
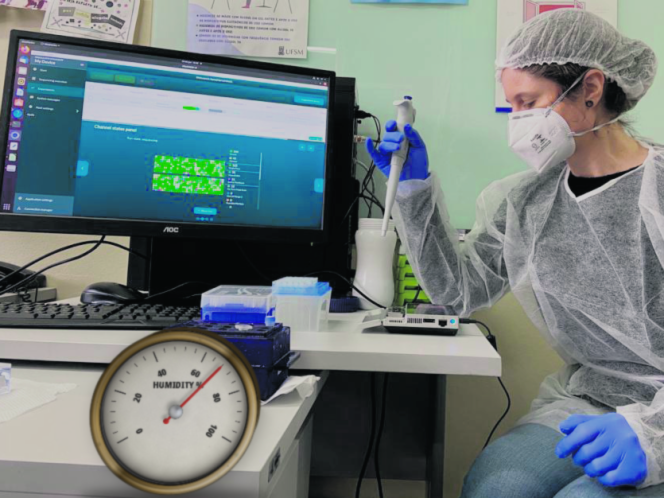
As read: 68 %
